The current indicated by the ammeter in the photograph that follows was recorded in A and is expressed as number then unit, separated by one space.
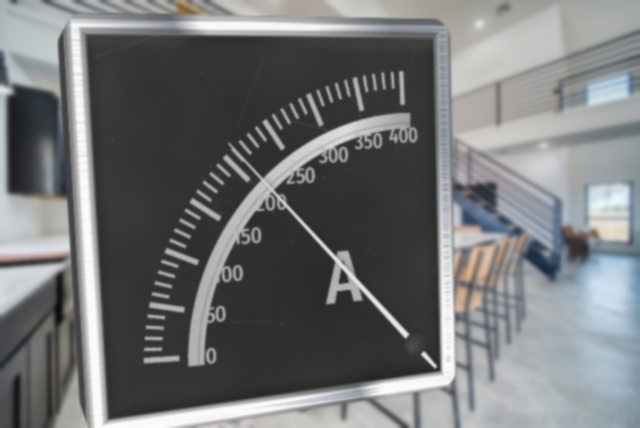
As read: 210 A
